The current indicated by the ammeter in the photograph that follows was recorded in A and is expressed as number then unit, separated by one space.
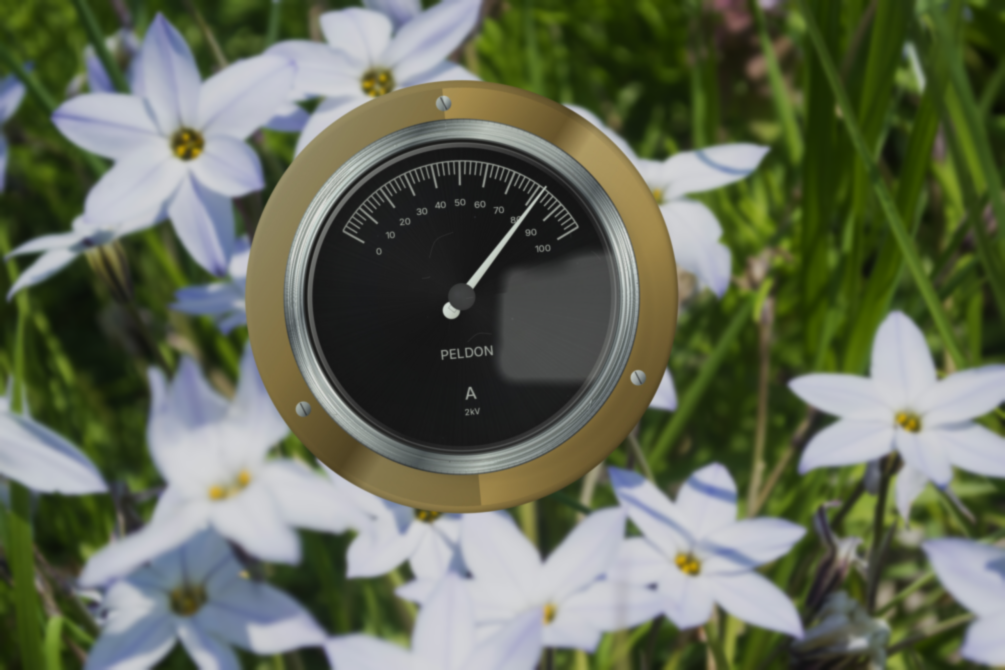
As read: 82 A
